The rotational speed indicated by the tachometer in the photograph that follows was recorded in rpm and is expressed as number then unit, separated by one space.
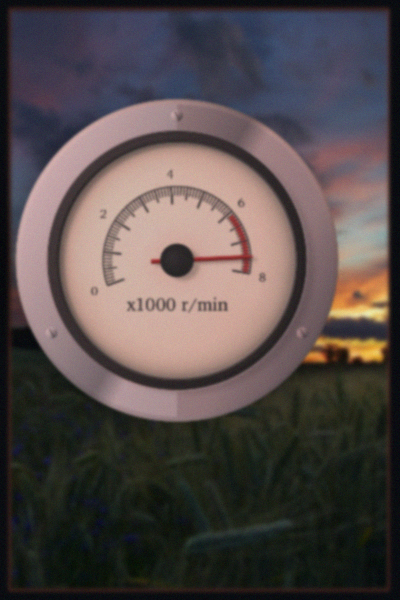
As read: 7500 rpm
